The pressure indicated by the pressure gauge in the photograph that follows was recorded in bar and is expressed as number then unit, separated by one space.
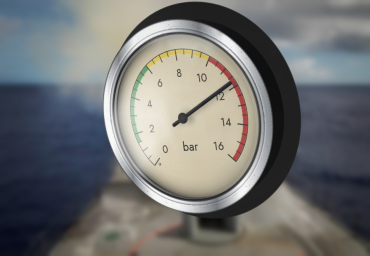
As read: 11.75 bar
